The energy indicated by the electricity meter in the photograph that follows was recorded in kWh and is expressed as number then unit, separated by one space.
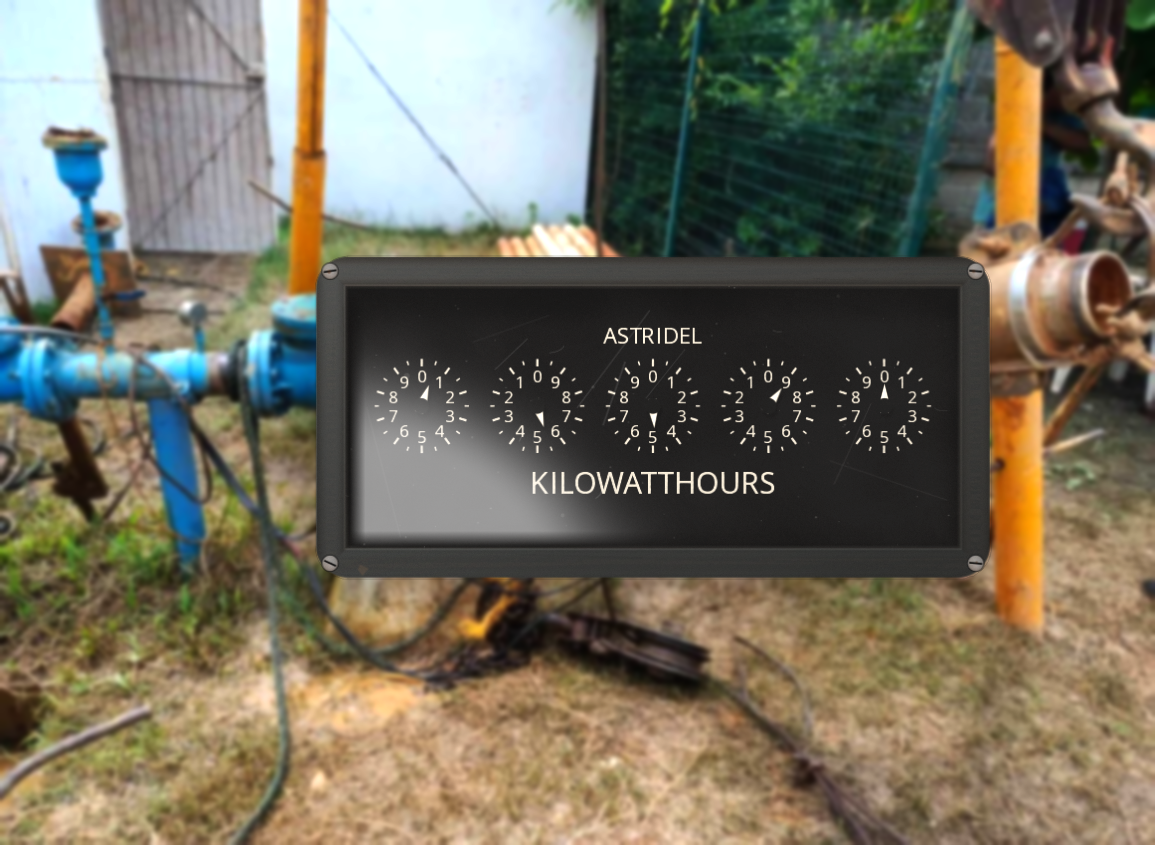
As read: 5490 kWh
